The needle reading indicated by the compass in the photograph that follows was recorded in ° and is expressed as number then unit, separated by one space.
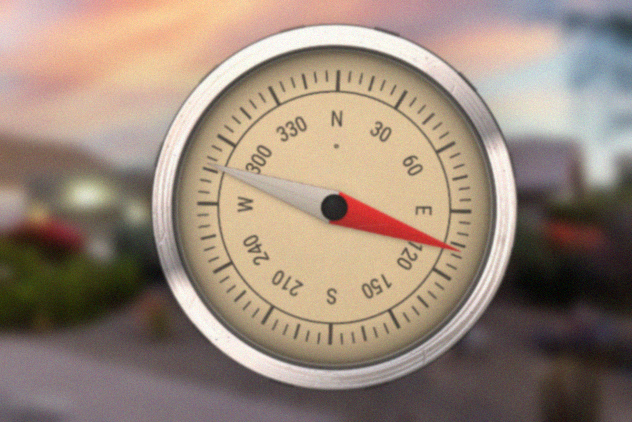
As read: 107.5 °
